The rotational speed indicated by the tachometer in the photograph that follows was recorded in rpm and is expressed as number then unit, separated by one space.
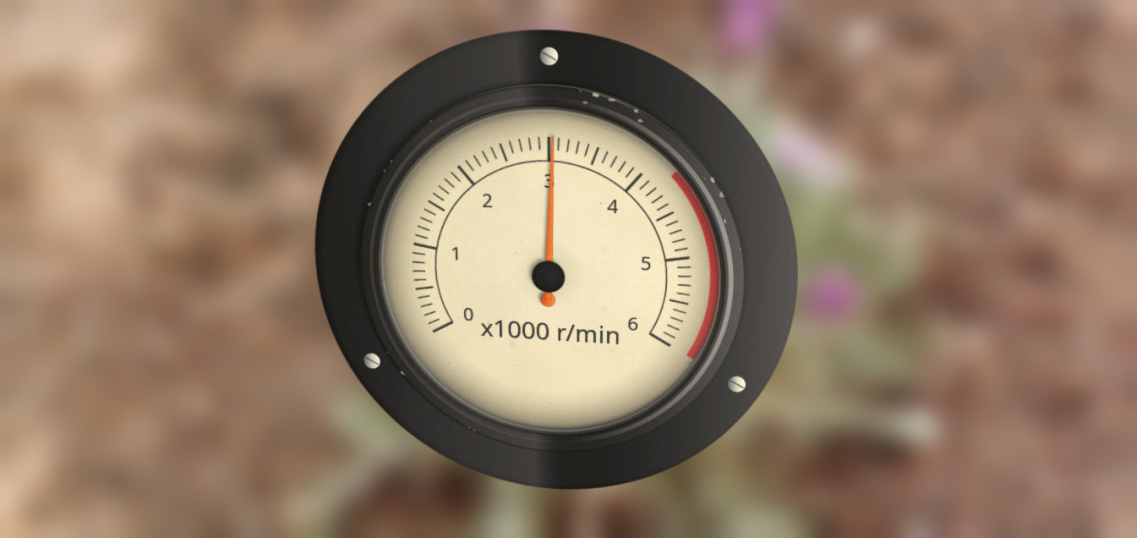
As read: 3050 rpm
